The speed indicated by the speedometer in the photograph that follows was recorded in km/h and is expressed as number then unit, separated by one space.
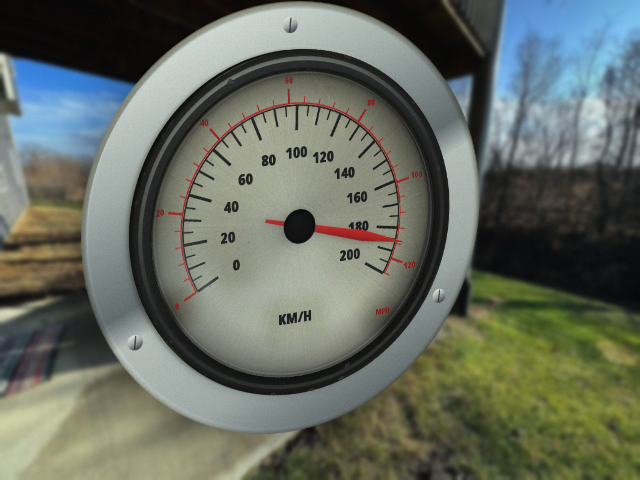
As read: 185 km/h
